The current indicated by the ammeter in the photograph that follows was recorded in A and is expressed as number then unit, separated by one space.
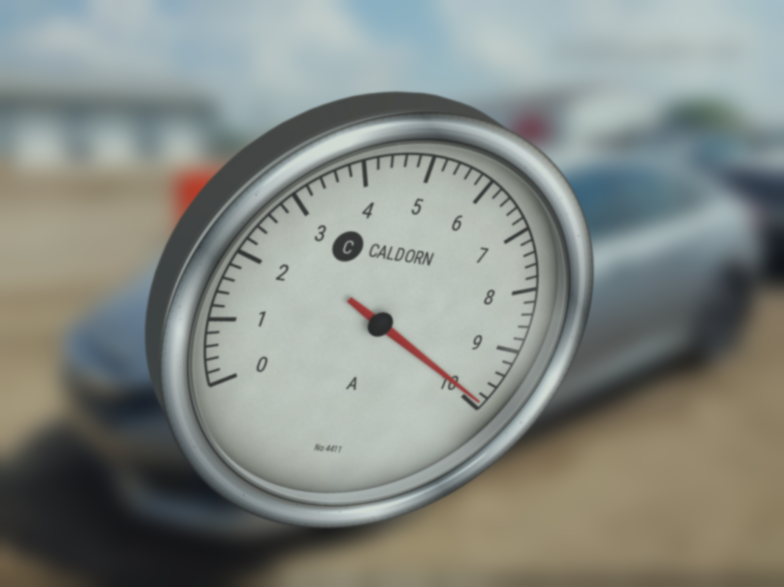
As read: 9.9 A
